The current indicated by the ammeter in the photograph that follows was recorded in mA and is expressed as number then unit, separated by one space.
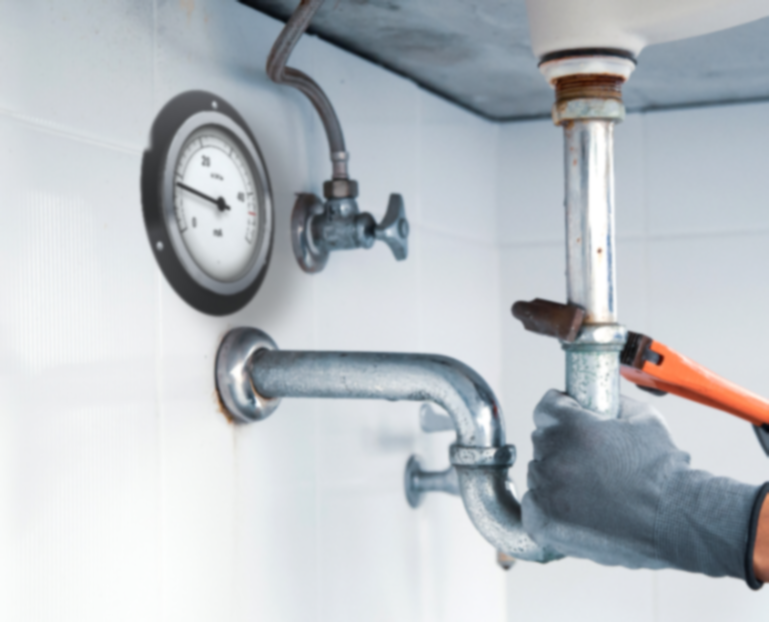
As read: 8 mA
